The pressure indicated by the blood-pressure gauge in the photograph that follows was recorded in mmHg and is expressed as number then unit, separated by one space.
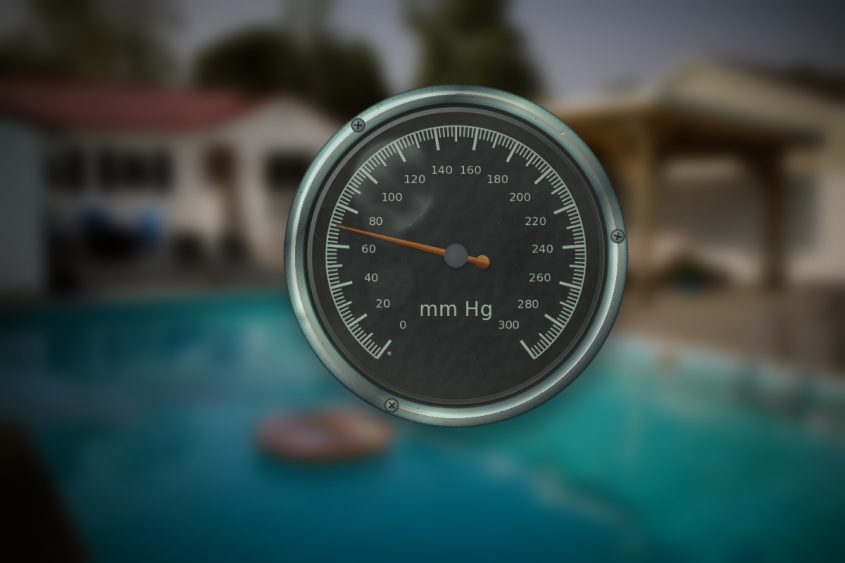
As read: 70 mmHg
